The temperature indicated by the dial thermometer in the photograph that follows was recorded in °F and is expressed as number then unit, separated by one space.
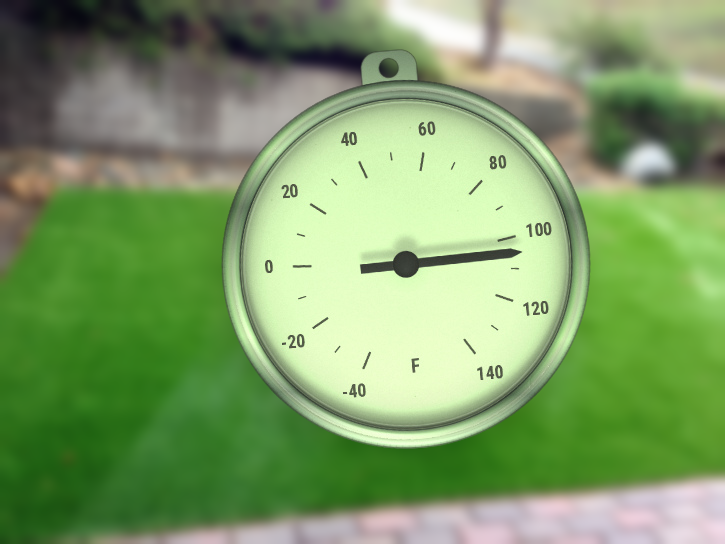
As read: 105 °F
